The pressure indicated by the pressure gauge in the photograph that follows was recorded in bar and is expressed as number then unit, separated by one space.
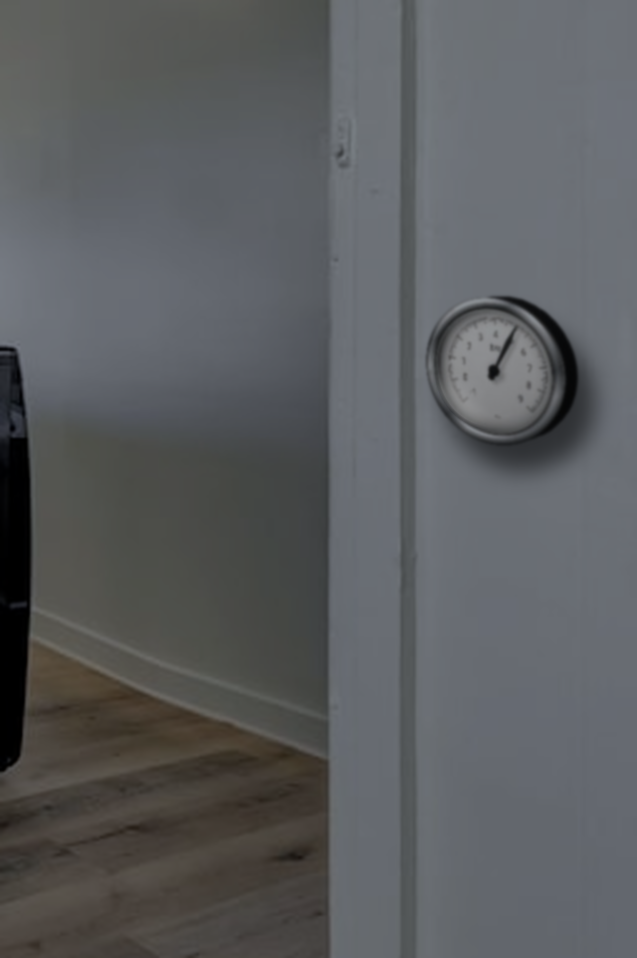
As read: 5 bar
